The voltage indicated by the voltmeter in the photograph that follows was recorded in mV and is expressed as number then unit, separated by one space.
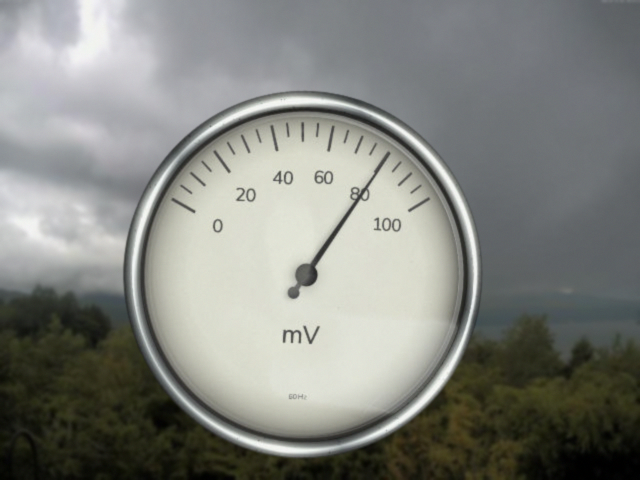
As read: 80 mV
